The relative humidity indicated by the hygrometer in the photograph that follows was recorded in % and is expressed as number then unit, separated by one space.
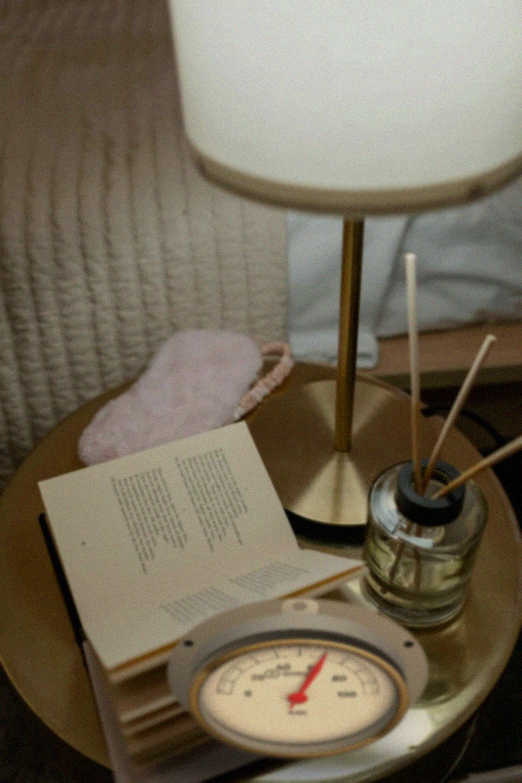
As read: 60 %
